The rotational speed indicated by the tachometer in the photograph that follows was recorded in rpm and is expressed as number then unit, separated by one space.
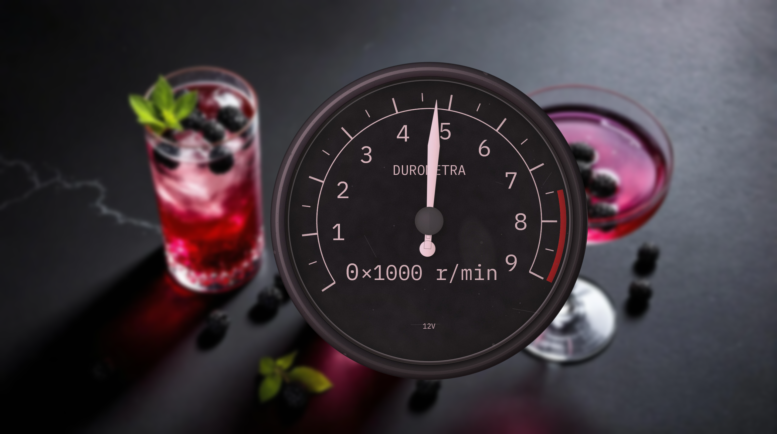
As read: 4750 rpm
